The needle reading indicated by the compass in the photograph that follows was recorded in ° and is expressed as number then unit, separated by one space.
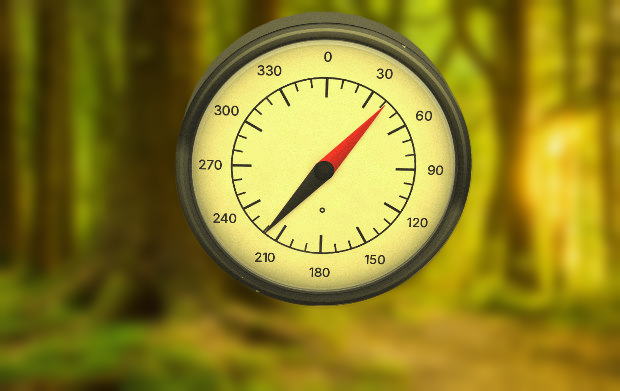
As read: 40 °
